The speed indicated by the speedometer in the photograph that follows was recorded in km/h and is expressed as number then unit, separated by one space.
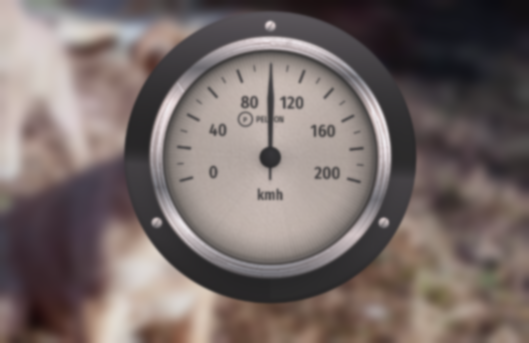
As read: 100 km/h
